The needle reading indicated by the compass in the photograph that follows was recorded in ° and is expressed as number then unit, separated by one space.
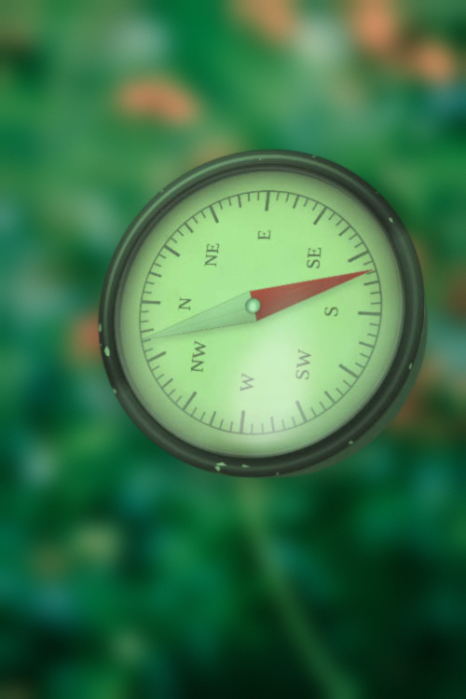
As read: 160 °
